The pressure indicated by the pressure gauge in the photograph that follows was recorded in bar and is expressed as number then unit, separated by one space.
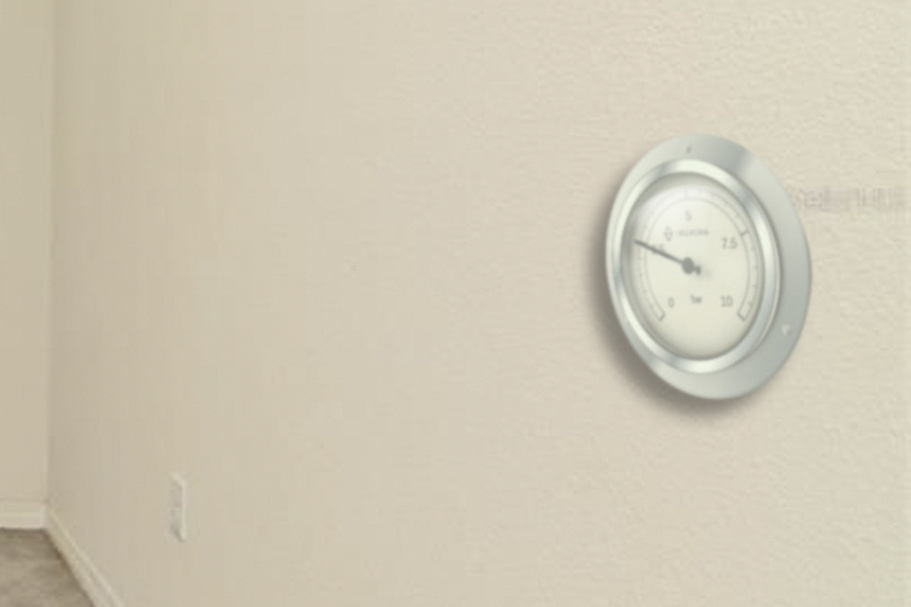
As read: 2.5 bar
